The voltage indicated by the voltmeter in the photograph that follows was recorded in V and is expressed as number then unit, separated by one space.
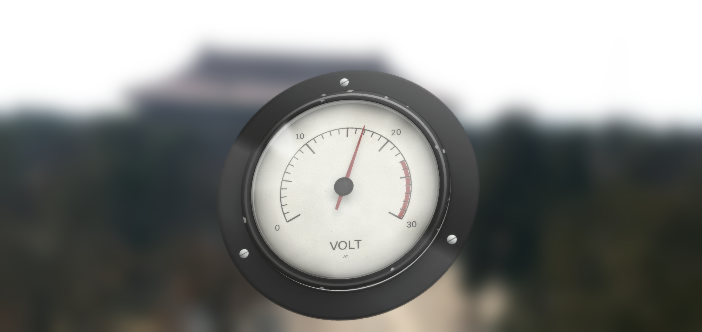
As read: 17 V
